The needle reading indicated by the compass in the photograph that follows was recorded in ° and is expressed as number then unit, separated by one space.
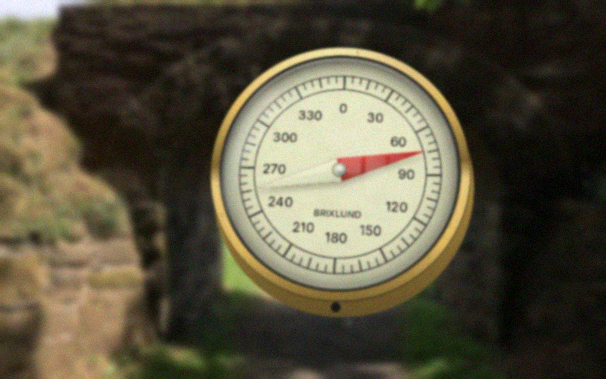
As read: 75 °
